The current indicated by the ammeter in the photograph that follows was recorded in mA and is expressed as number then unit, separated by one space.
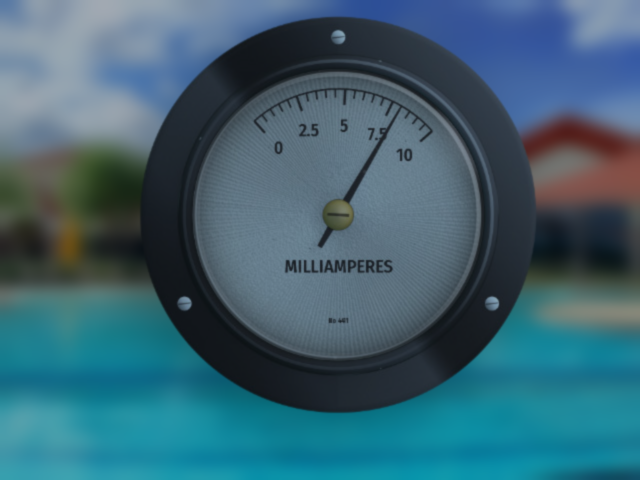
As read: 8 mA
